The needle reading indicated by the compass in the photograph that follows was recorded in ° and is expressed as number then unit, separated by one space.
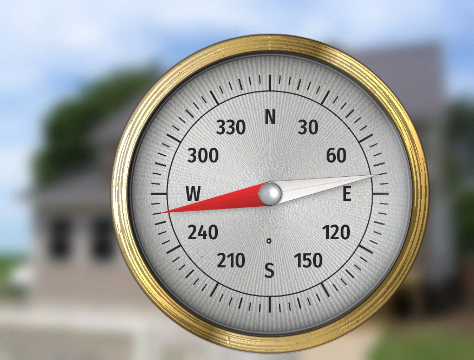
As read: 260 °
